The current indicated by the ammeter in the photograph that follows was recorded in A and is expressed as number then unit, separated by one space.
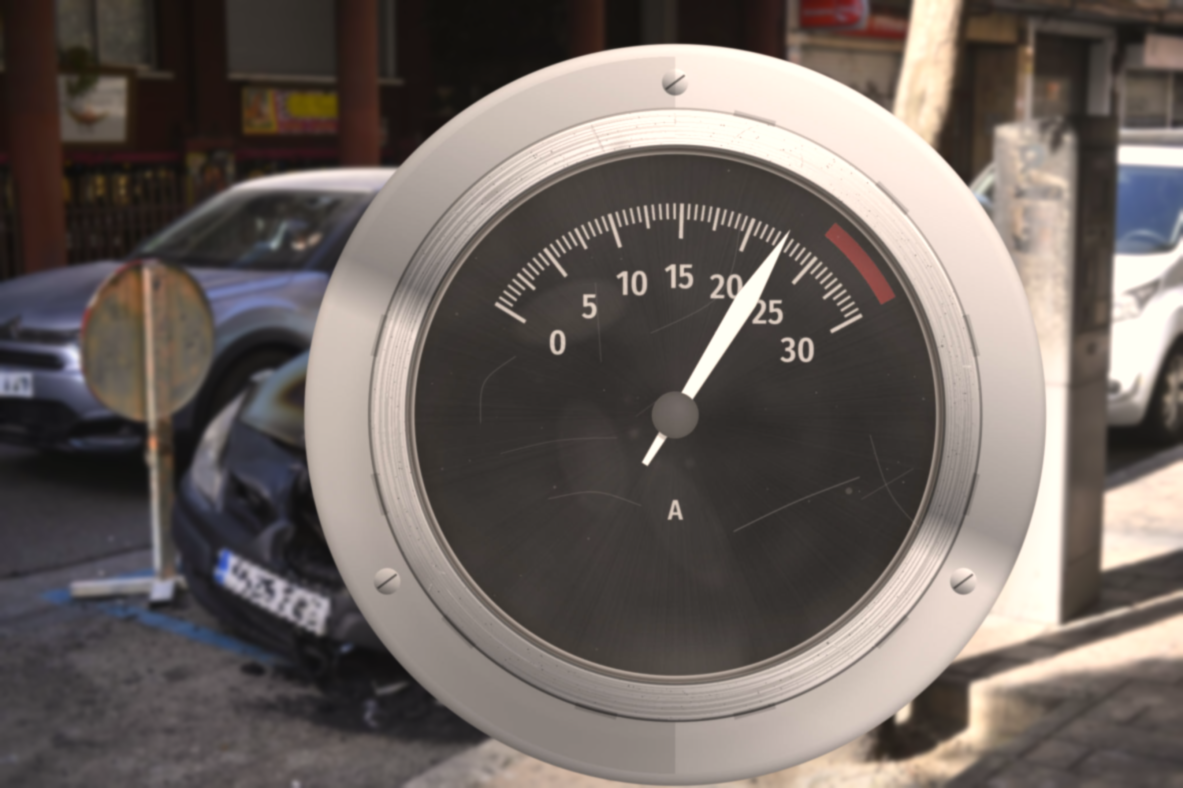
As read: 22.5 A
